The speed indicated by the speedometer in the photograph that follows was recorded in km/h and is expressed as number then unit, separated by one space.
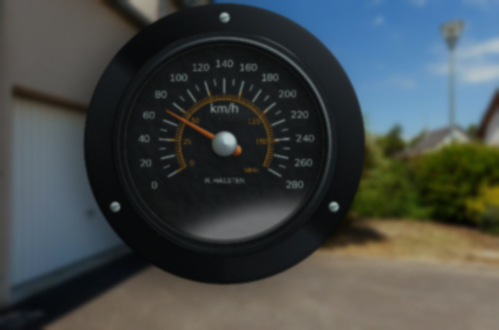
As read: 70 km/h
